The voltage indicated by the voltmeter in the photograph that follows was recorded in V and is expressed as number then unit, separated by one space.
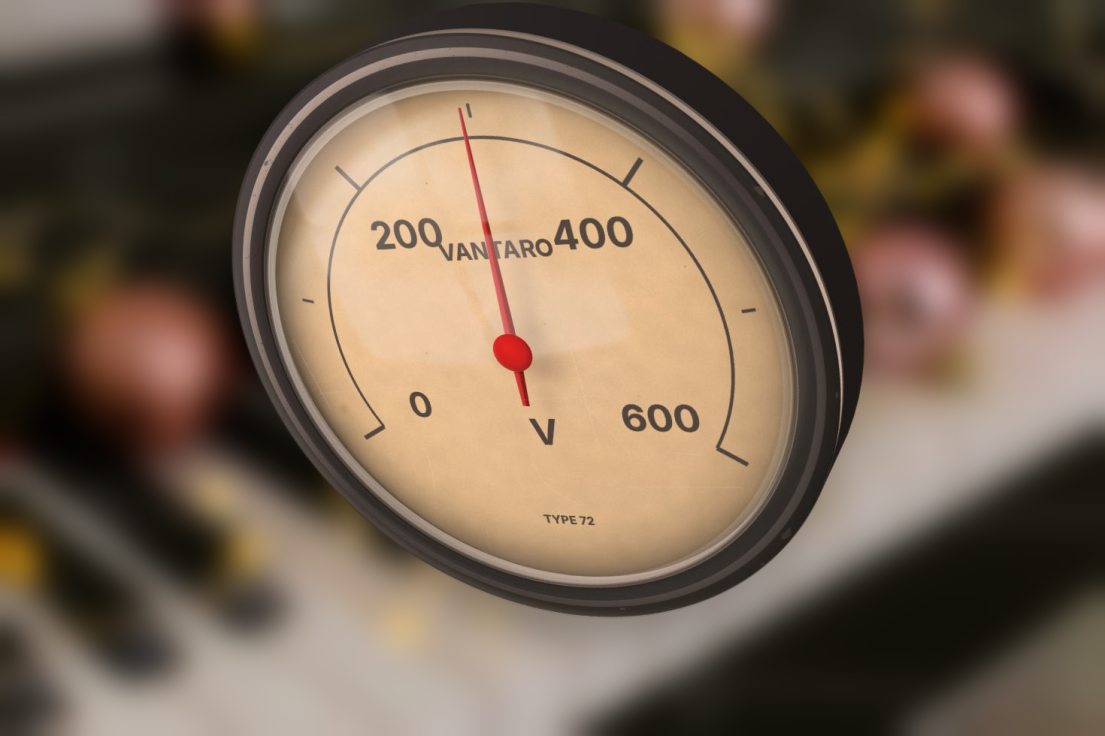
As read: 300 V
